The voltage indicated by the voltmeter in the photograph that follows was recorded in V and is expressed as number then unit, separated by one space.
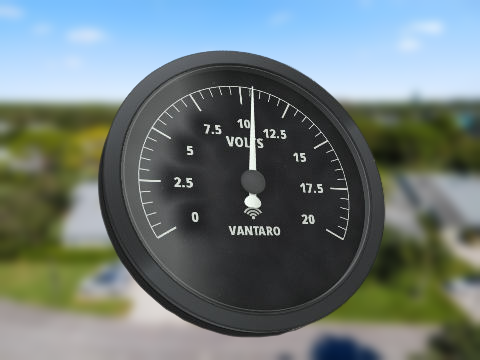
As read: 10.5 V
